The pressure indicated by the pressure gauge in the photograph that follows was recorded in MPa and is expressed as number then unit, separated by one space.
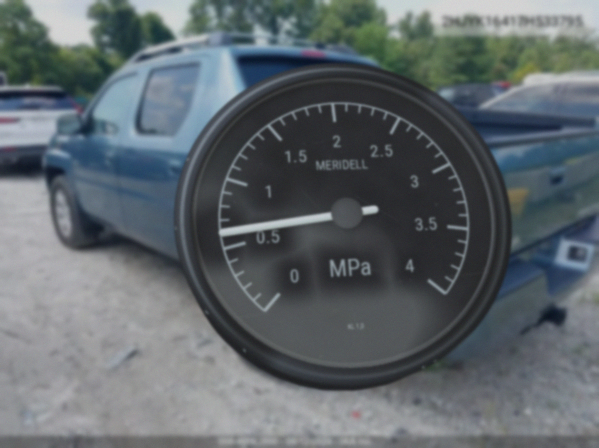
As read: 0.6 MPa
